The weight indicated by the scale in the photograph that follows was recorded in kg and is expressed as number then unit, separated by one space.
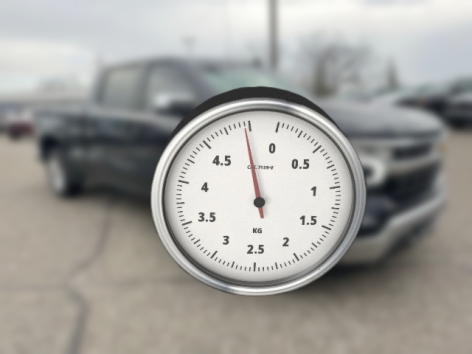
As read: 4.95 kg
